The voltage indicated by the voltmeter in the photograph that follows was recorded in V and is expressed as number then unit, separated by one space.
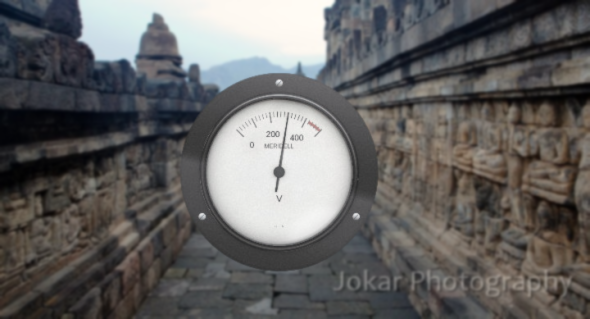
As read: 300 V
